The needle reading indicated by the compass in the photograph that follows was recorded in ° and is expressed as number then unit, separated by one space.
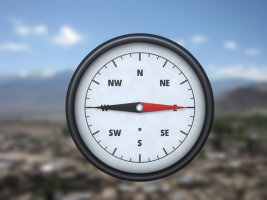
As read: 90 °
